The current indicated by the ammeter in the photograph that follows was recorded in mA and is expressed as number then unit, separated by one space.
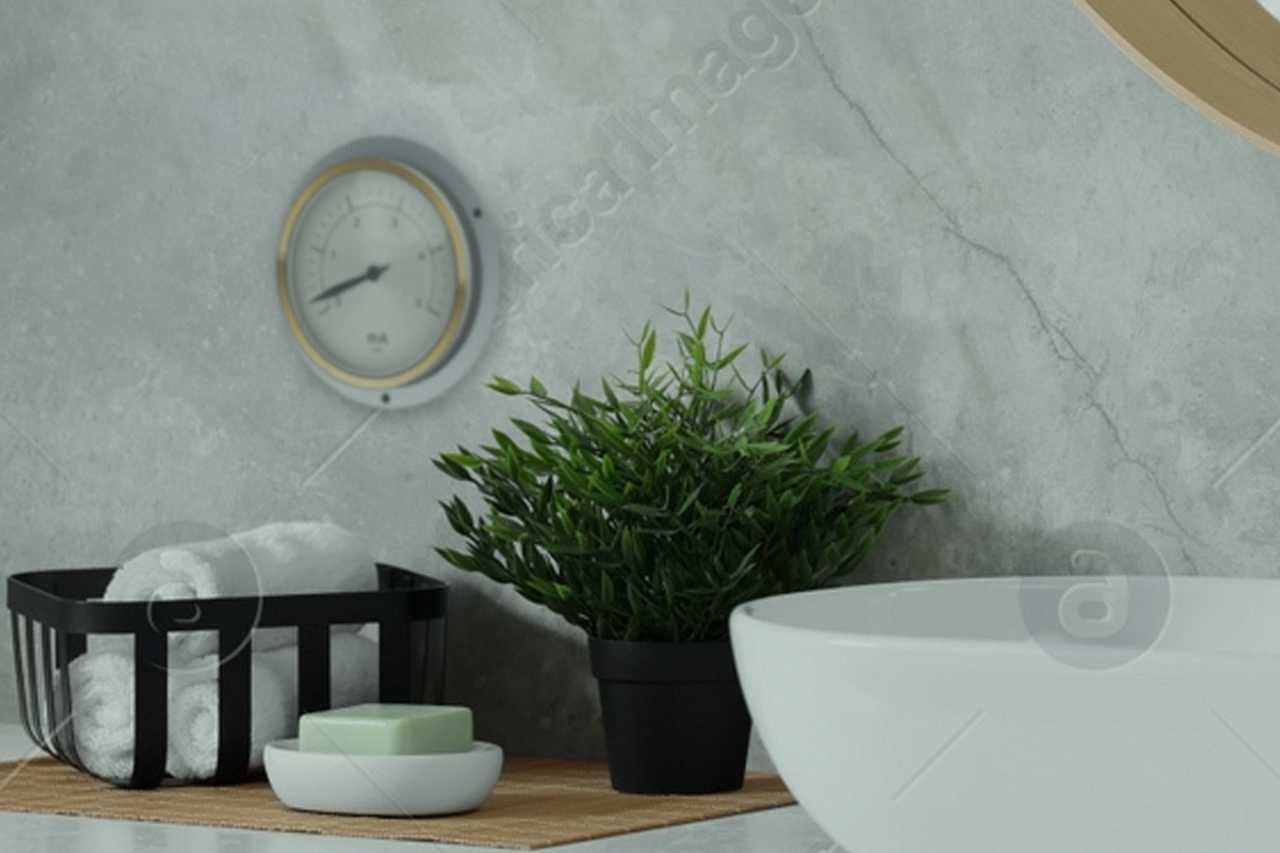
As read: 0.2 mA
